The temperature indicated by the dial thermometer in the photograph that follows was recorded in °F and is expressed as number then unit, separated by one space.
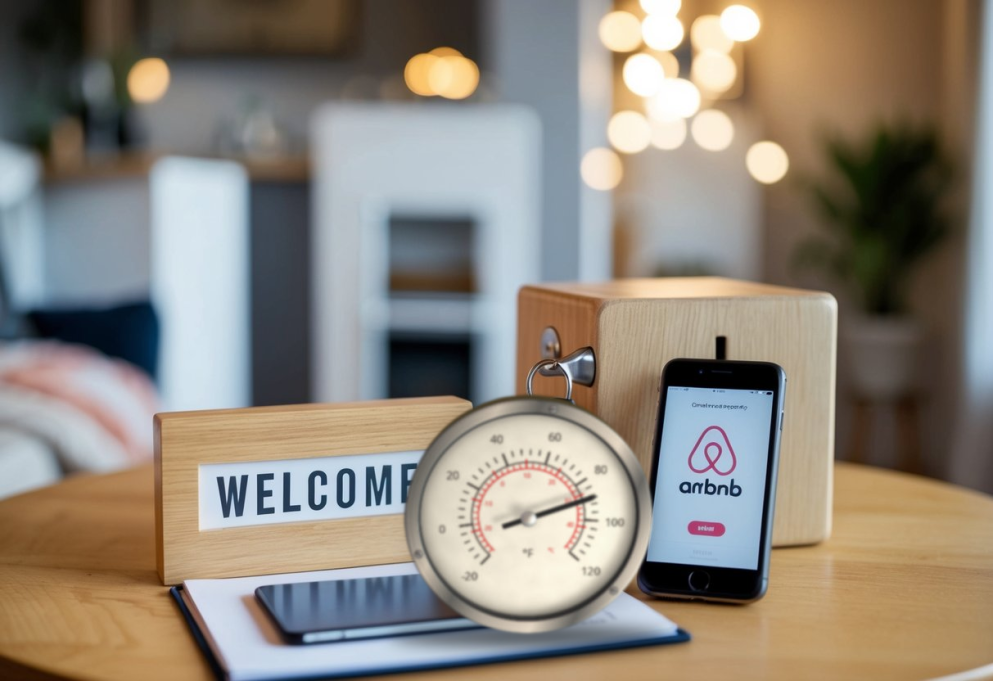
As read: 88 °F
